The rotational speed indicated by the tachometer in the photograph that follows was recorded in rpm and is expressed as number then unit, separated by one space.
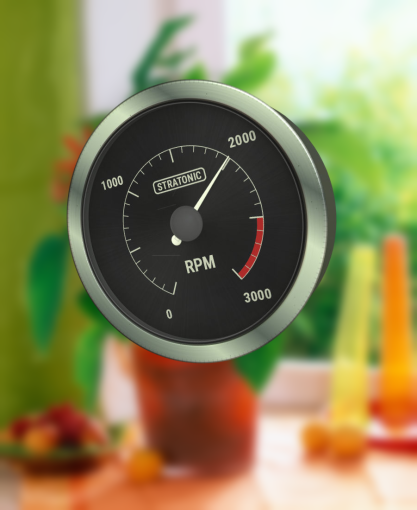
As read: 2000 rpm
